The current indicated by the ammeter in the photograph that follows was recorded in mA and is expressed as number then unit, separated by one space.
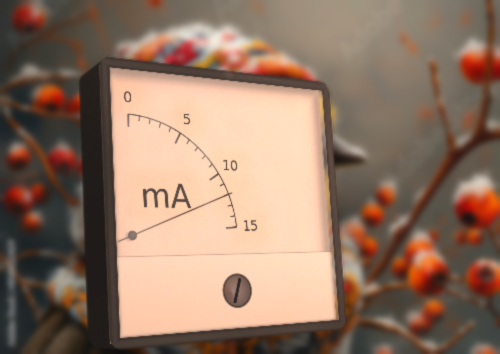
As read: 12 mA
